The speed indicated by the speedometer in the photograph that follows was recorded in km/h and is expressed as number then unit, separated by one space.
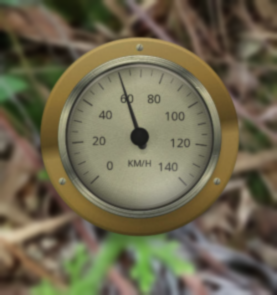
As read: 60 km/h
